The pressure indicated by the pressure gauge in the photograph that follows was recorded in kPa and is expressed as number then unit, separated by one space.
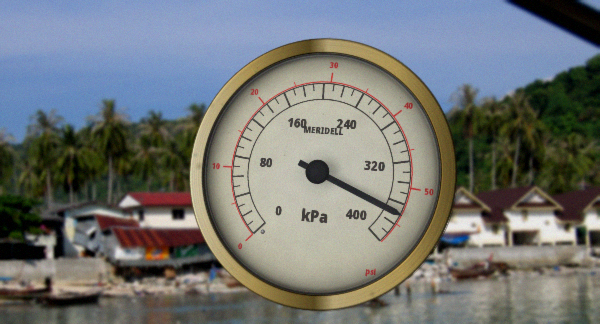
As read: 370 kPa
